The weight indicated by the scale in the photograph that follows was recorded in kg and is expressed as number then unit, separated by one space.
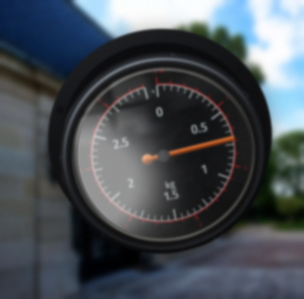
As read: 0.7 kg
